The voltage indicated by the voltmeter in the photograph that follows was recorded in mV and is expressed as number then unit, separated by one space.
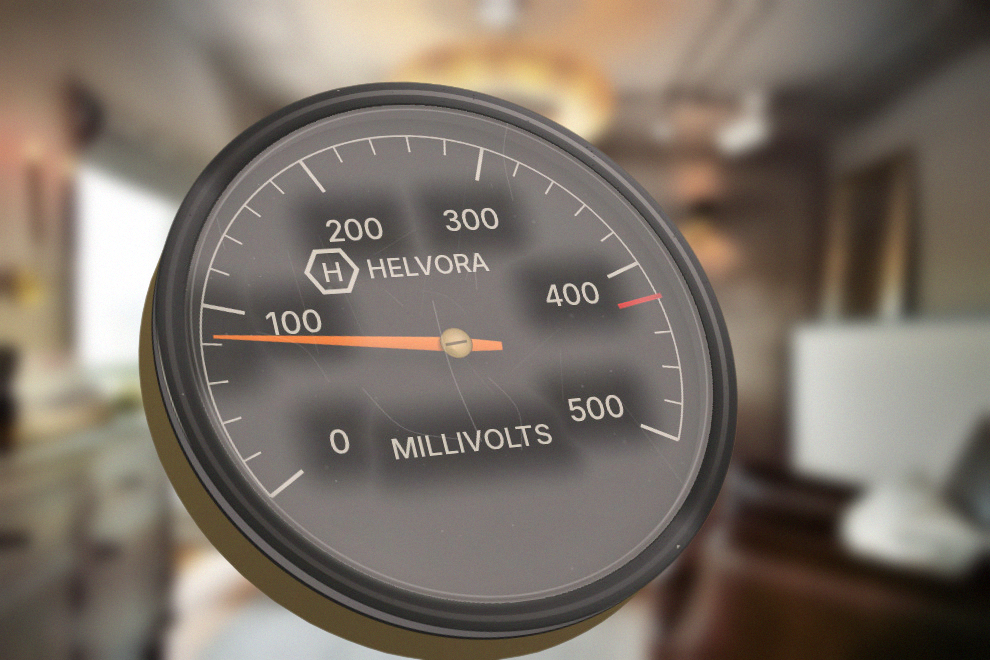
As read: 80 mV
